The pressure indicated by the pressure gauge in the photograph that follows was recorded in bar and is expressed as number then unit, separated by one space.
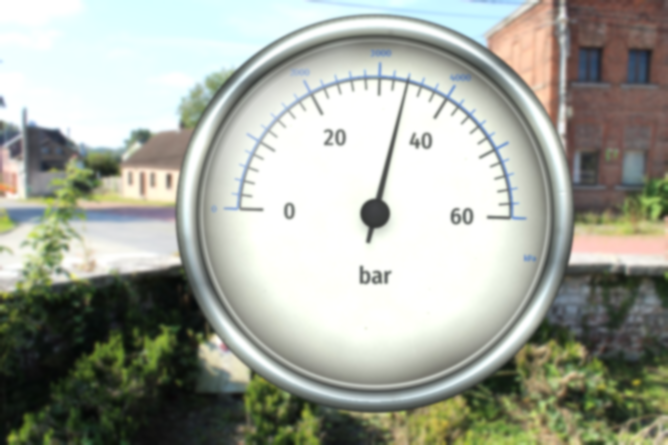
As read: 34 bar
